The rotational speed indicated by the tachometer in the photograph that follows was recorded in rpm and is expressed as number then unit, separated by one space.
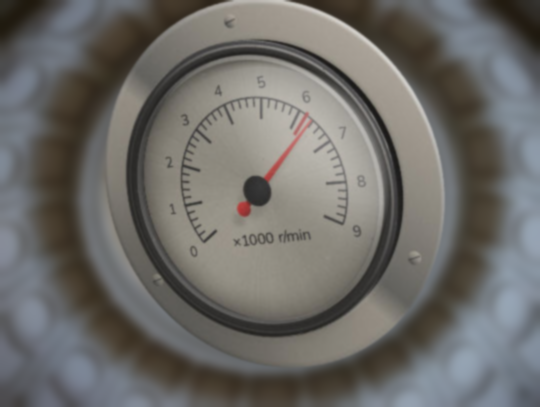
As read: 6400 rpm
